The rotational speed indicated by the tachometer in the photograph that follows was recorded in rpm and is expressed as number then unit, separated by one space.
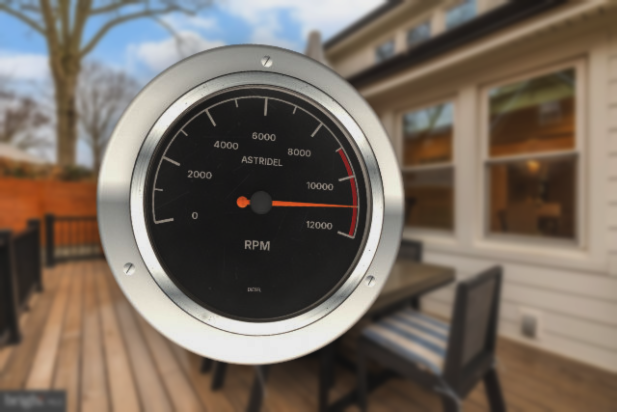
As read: 11000 rpm
